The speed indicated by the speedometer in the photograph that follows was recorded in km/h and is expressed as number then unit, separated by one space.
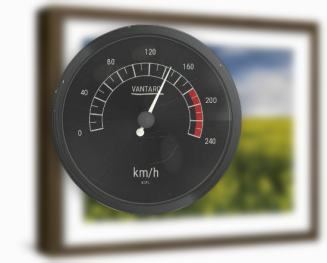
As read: 145 km/h
